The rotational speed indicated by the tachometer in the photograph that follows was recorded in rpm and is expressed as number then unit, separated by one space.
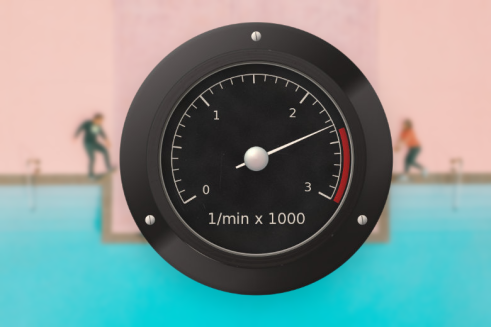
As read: 2350 rpm
